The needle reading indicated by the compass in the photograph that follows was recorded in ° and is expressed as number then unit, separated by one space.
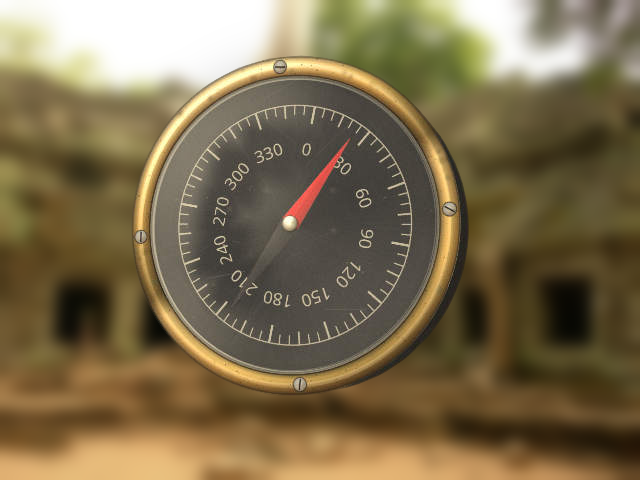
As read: 25 °
